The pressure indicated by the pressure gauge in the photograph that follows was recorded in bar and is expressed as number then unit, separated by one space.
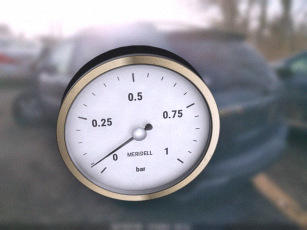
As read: 0.05 bar
